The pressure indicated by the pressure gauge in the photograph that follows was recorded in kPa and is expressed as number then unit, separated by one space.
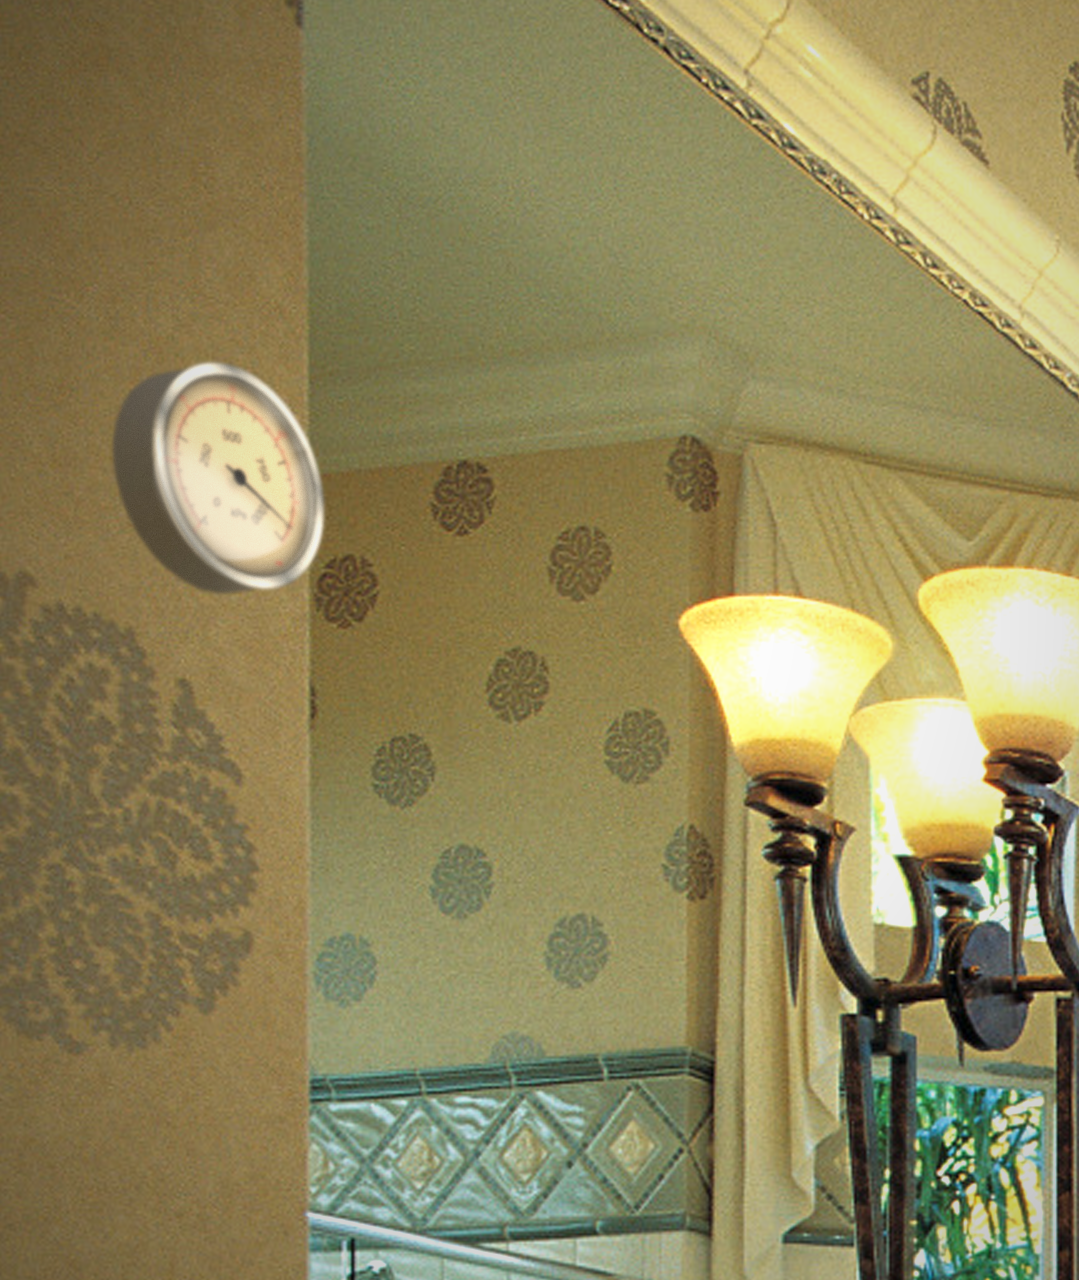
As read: 950 kPa
